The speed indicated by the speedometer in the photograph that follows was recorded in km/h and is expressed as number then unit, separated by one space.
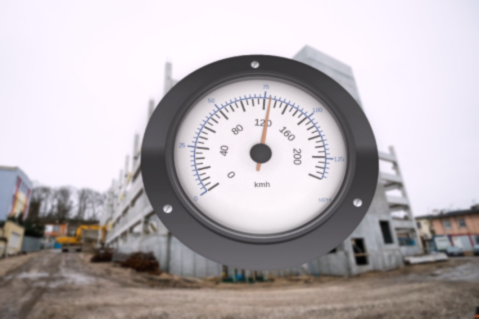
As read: 125 km/h
